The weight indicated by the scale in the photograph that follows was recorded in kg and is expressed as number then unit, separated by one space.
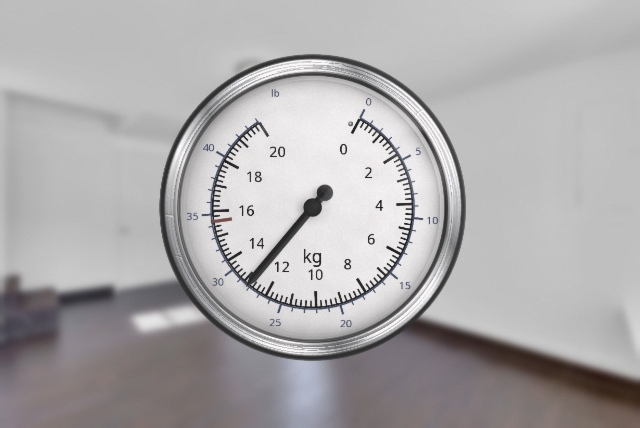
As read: 12.8 kg
